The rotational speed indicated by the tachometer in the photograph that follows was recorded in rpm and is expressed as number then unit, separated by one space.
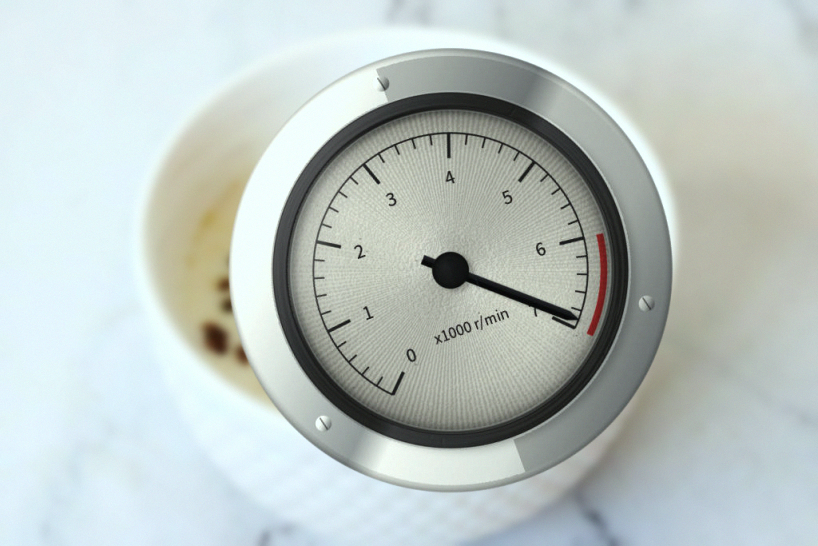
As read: 6900 rpm
